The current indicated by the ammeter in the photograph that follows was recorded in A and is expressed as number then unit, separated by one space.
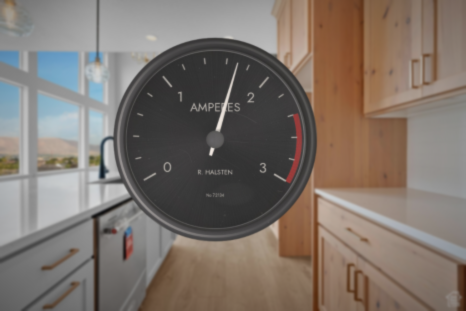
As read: 1.7 A
